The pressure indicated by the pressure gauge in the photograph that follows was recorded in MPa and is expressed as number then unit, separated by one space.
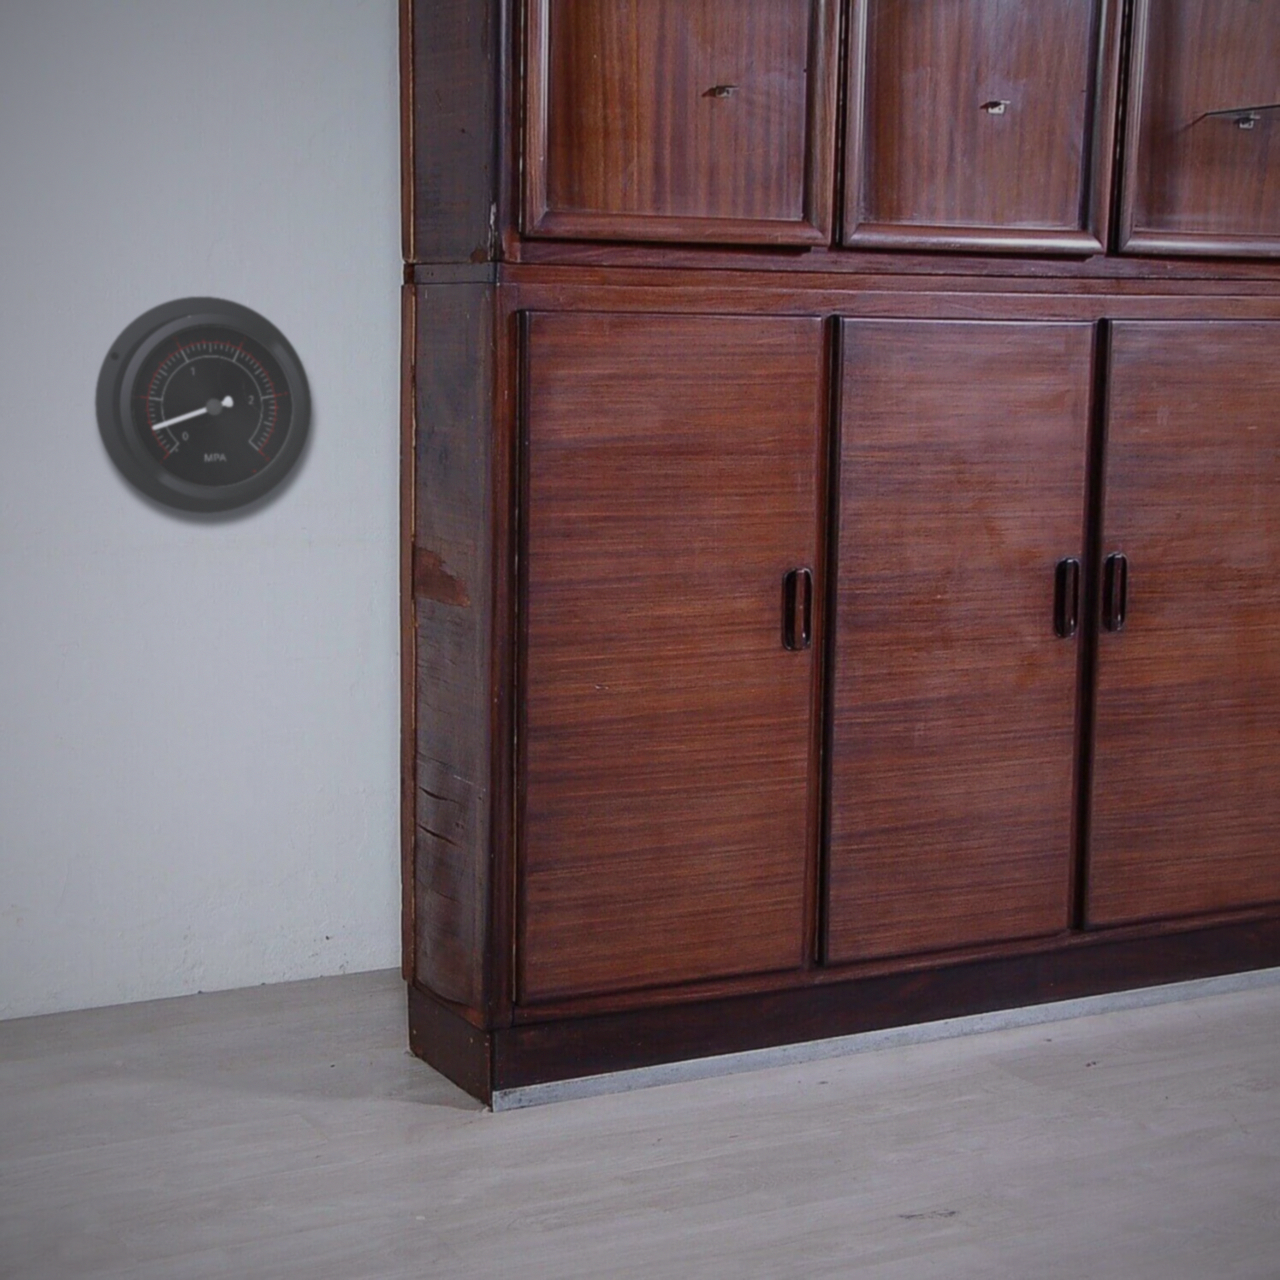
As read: 0.25 MPa
